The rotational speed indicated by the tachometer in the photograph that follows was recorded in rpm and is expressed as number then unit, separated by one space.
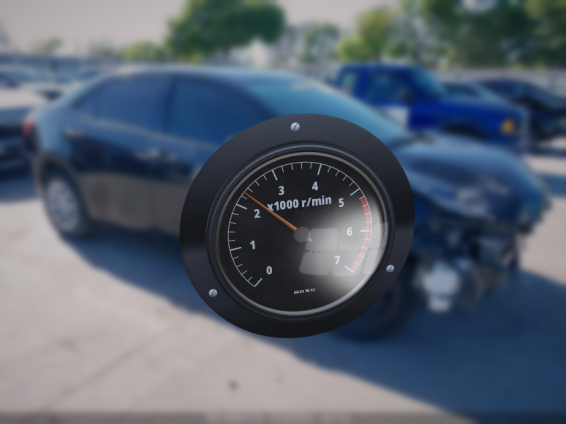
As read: 2300 rpm
